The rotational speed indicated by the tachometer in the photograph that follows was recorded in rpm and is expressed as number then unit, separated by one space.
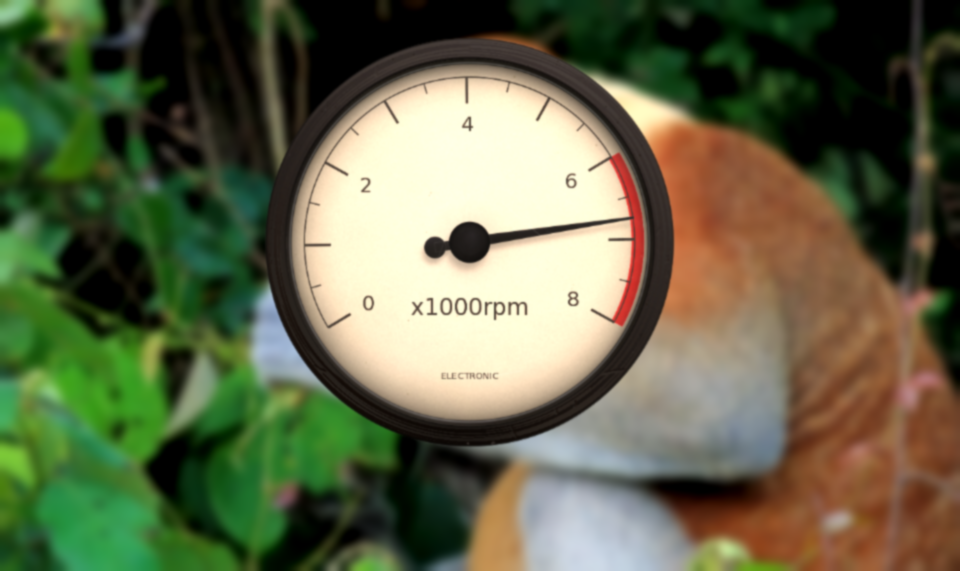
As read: 6750 rpm
